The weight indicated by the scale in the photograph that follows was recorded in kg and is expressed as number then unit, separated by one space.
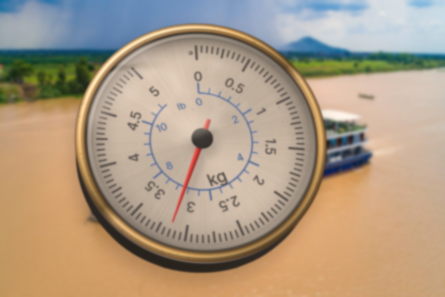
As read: 3.15 kg
